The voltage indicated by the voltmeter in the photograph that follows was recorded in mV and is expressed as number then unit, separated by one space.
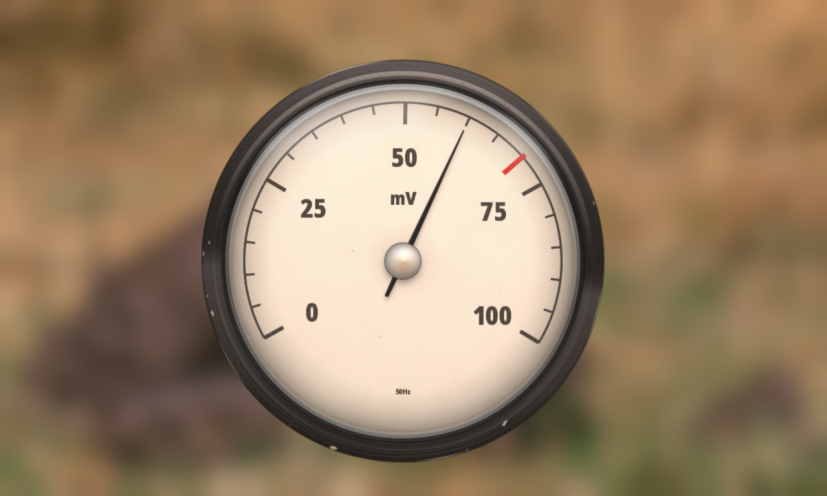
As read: 60 mV
